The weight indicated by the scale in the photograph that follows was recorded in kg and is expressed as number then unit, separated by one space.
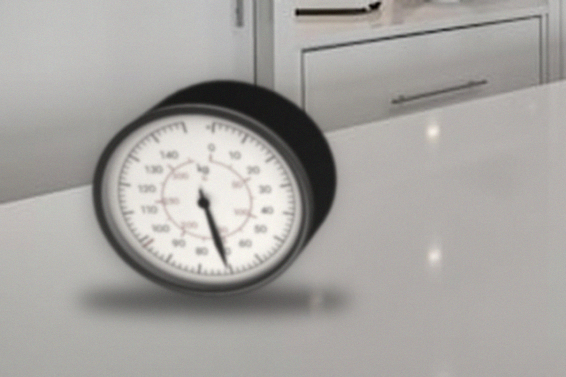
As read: 70 kg
